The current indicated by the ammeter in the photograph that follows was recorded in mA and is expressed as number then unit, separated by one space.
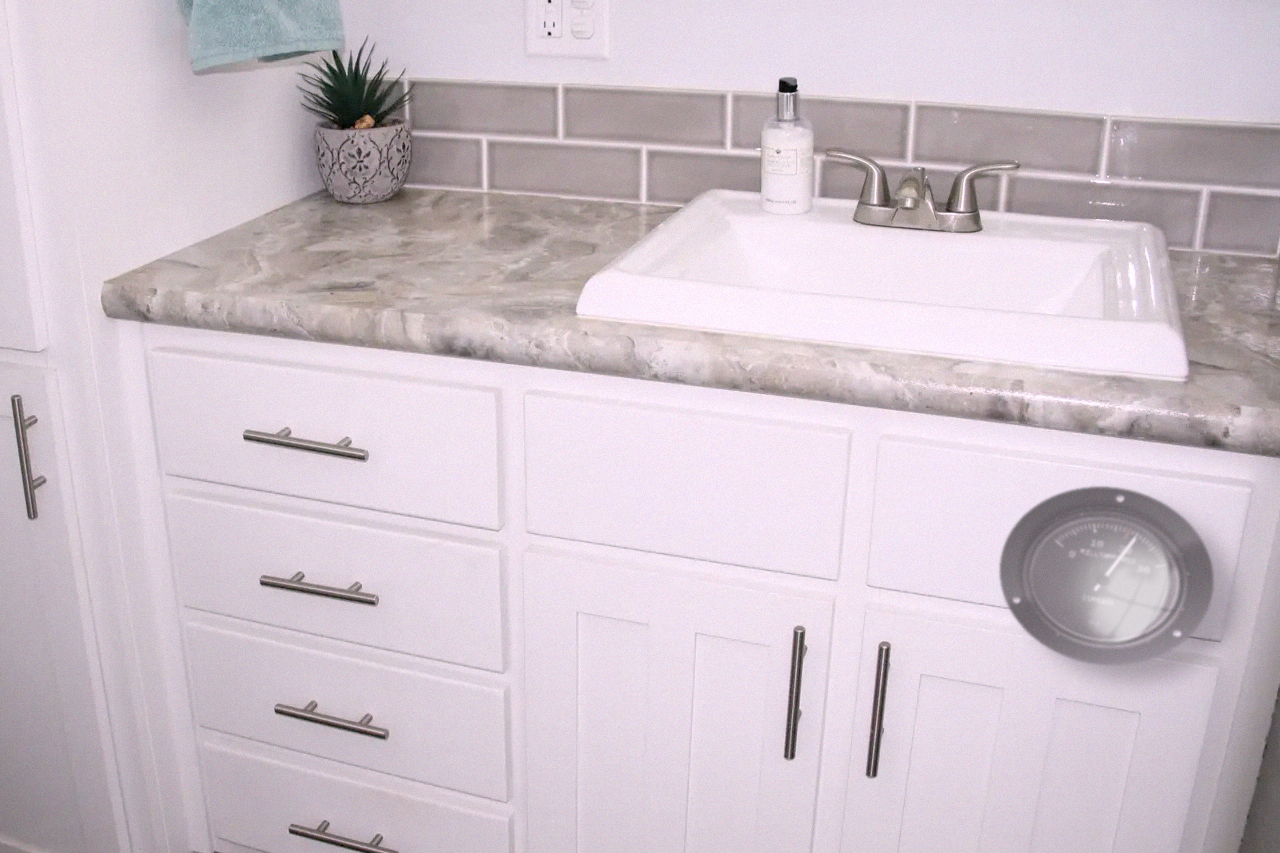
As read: 20 mA
